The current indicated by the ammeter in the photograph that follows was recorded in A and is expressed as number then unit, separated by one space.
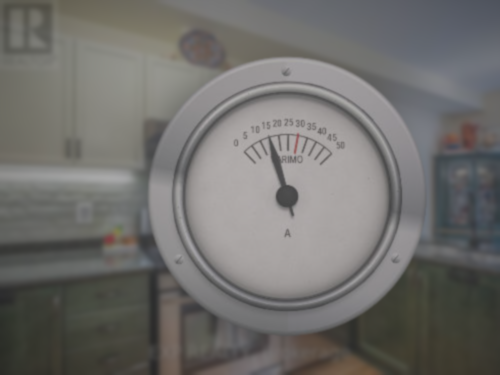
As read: 15 A
